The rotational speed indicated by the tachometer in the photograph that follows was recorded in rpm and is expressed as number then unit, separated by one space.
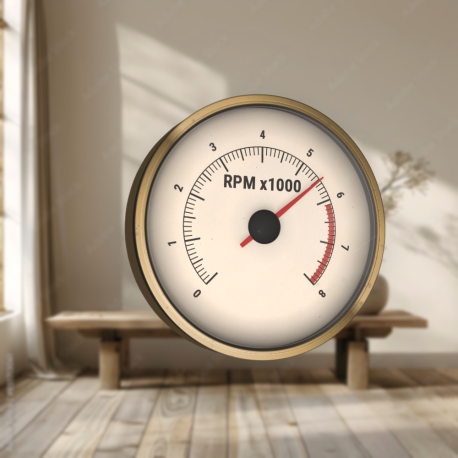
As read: 5500 rpm
